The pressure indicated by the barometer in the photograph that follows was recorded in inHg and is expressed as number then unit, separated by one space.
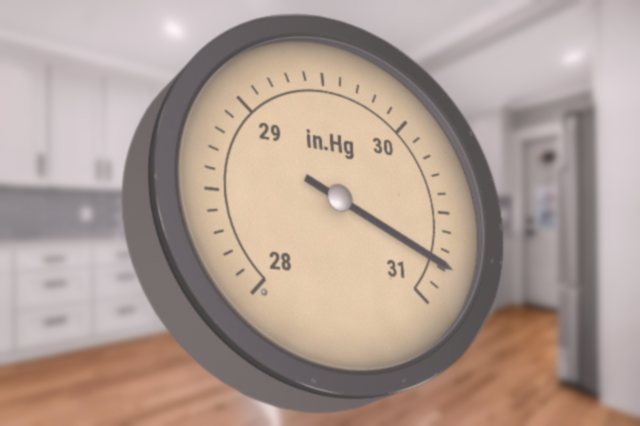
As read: 30.8 inHg
